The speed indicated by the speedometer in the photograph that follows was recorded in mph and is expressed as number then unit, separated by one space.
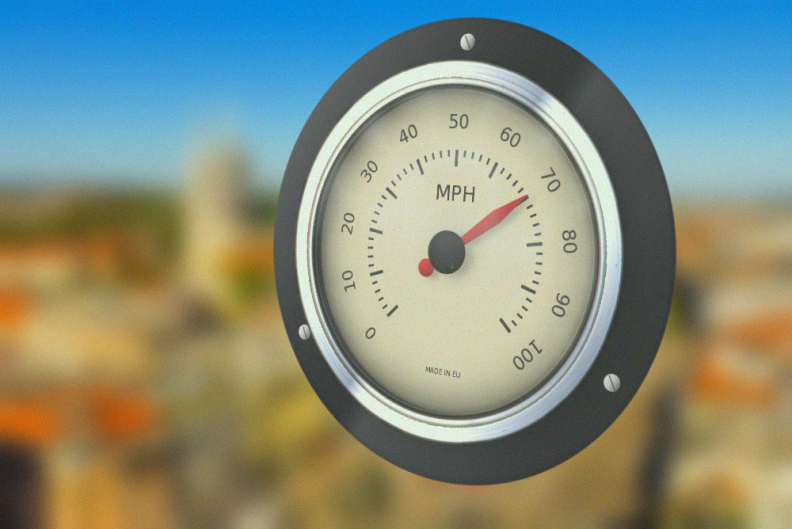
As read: 70 mph
